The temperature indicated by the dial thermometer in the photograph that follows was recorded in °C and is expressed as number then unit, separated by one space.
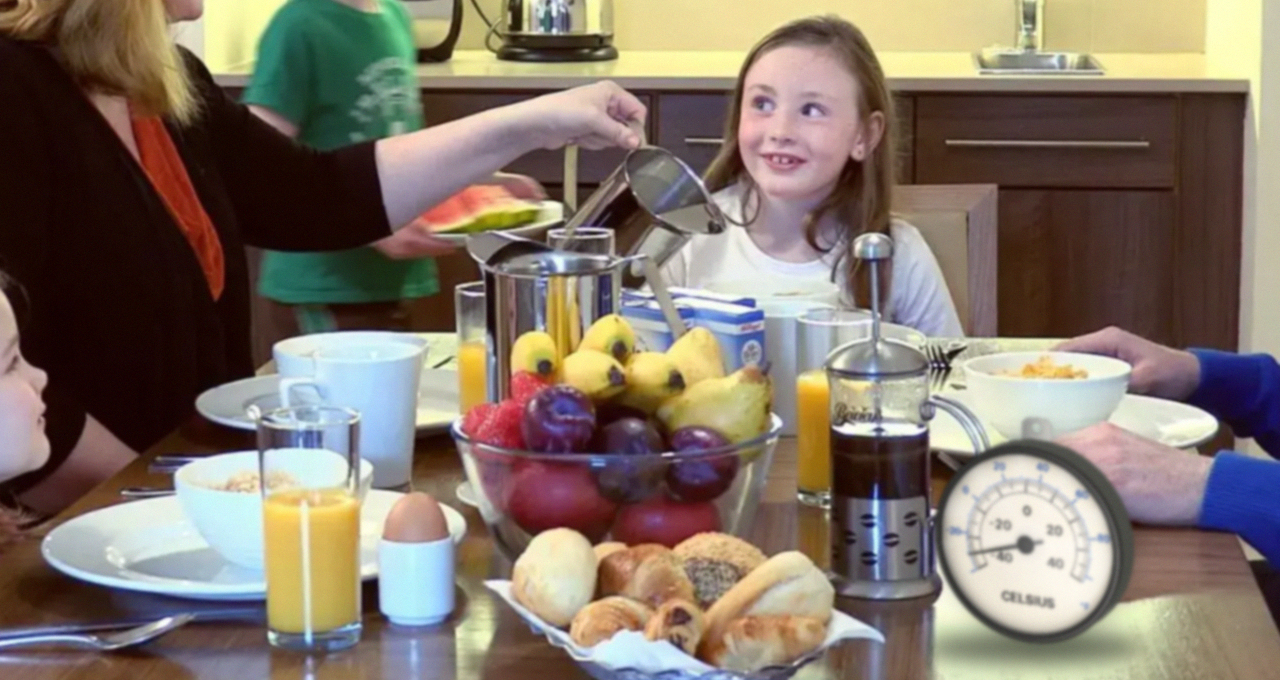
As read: -35 °C
